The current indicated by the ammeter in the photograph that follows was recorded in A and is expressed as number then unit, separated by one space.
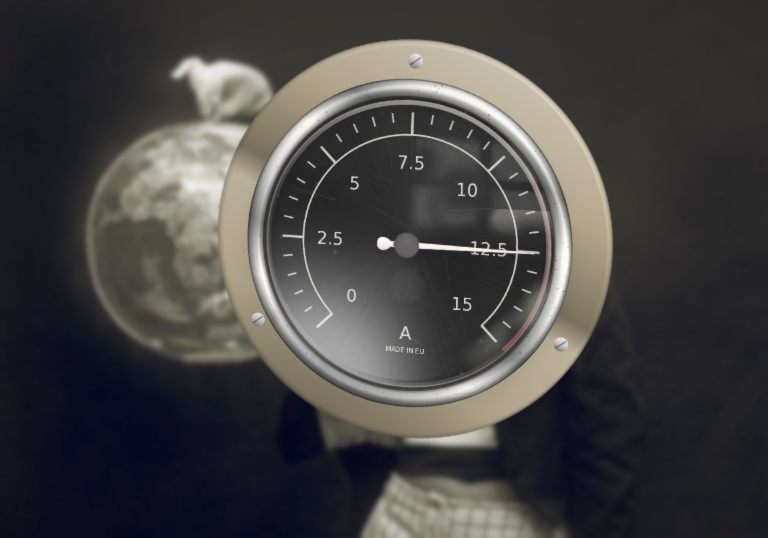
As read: 12.5 A
